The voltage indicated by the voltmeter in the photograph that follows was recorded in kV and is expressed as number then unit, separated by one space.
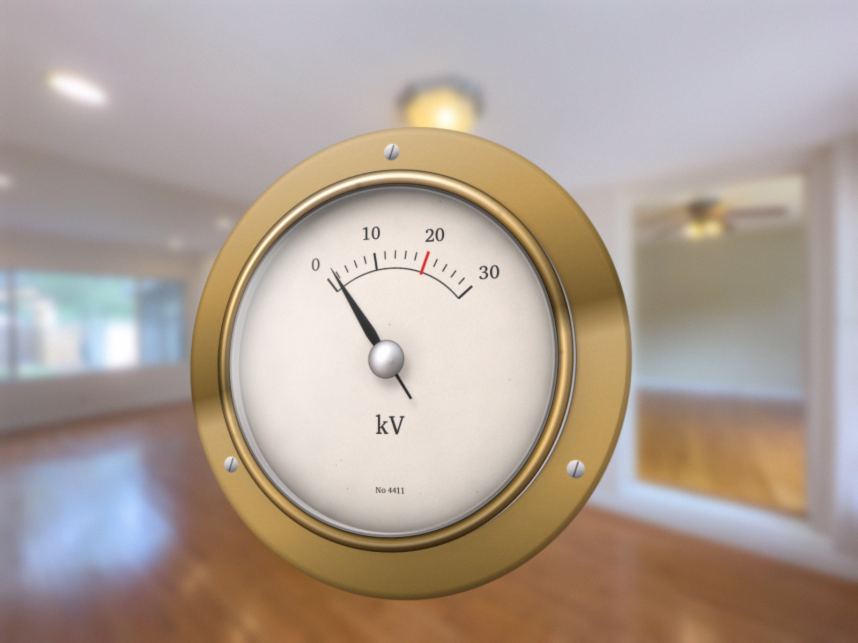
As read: 2 kV
